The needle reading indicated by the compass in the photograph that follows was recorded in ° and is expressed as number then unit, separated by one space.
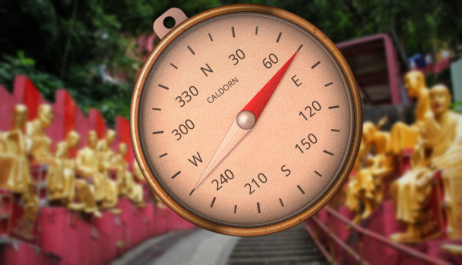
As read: 75 °
